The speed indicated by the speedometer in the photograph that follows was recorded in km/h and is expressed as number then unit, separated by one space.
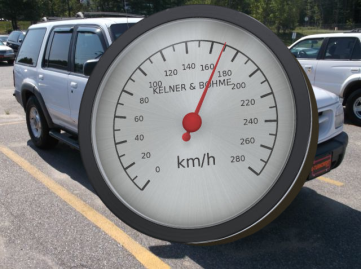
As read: 170 km/h
